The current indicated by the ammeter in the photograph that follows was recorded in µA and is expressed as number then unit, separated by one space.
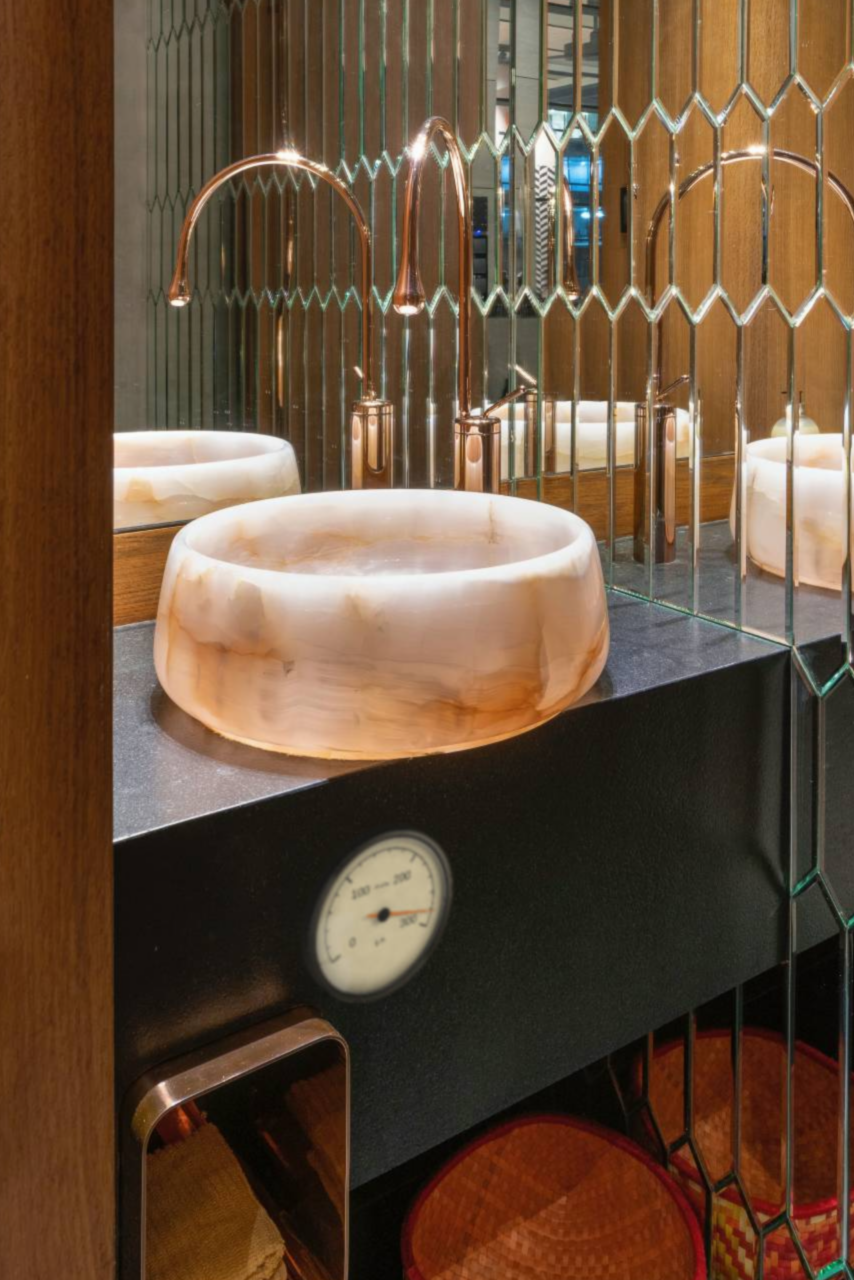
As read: 280 µA
